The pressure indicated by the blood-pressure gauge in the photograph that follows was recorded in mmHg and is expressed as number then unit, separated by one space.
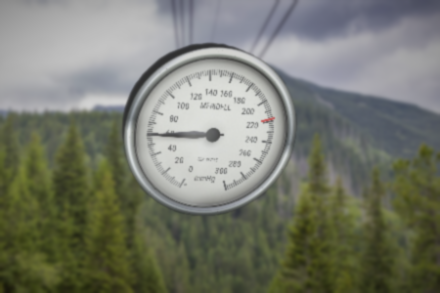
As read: 60 mmHg
